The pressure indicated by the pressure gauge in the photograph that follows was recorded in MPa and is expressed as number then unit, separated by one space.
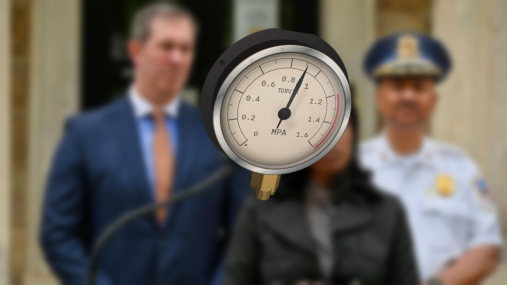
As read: 0.9 MPa
